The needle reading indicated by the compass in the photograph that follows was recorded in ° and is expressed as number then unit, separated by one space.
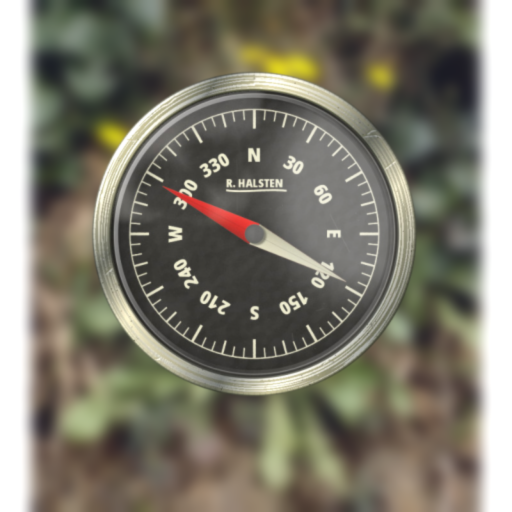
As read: 297.5 °
